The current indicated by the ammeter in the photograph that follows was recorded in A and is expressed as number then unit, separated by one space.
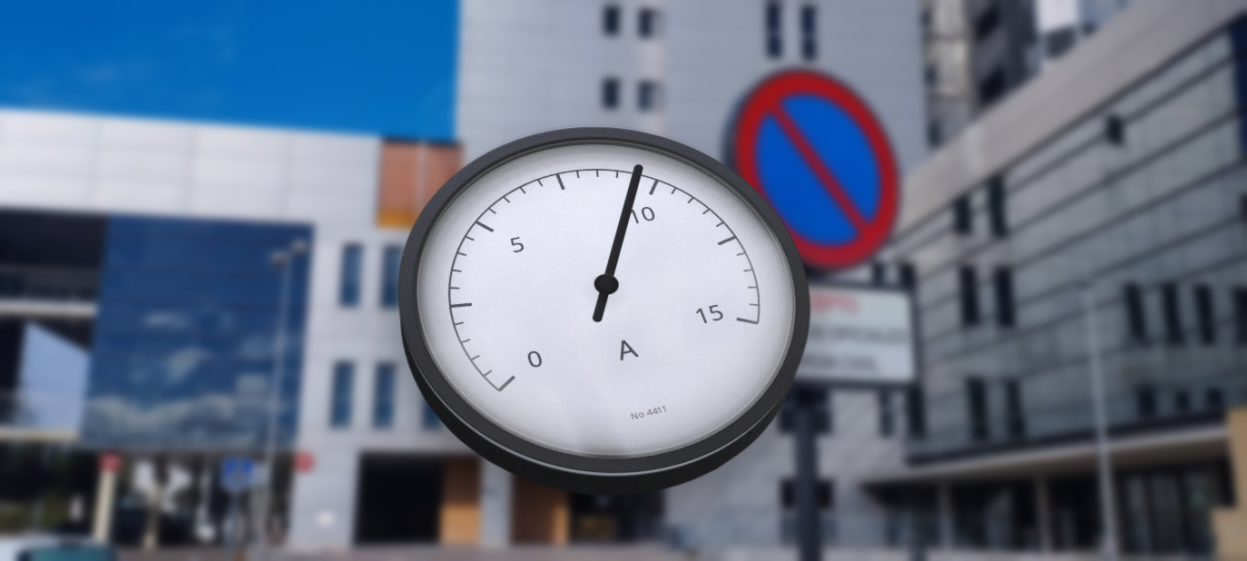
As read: 9.5 A
